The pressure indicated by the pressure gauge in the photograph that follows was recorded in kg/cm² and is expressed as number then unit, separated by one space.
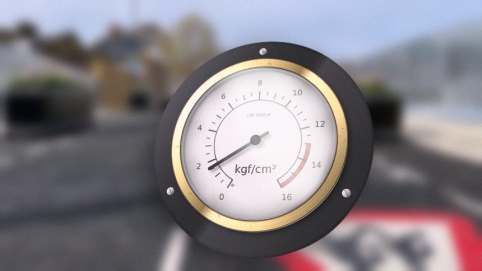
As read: 1.5 kg/cm²
